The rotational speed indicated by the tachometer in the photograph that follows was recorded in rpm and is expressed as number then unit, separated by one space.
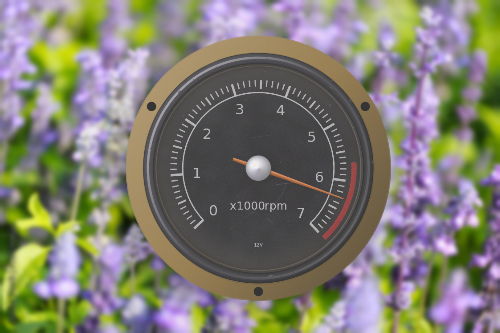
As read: 6300 rpm
